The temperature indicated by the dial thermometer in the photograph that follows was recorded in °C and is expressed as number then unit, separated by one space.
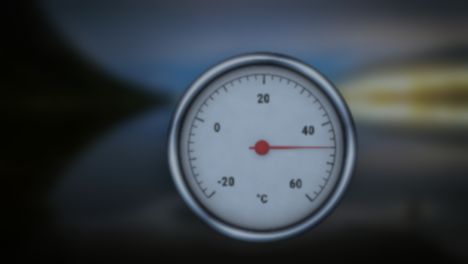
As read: 46 °C
